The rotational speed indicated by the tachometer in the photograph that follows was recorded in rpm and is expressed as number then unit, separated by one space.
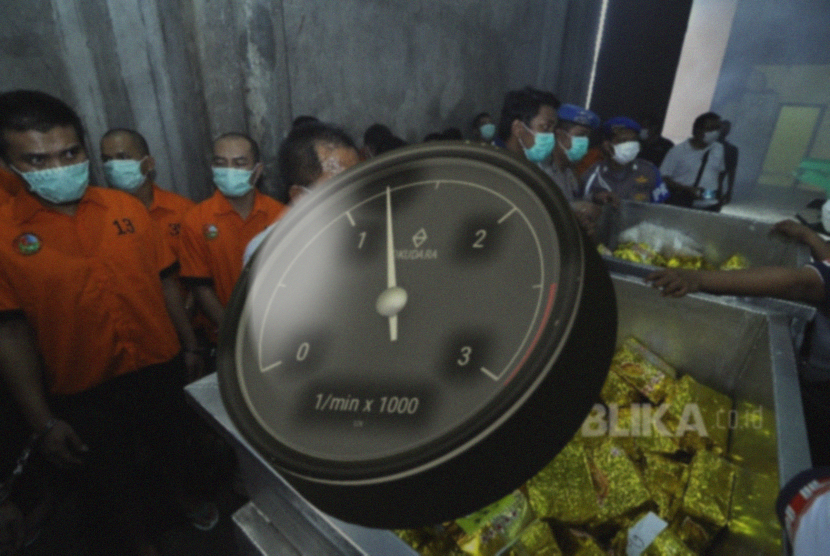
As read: 1250 rpm
